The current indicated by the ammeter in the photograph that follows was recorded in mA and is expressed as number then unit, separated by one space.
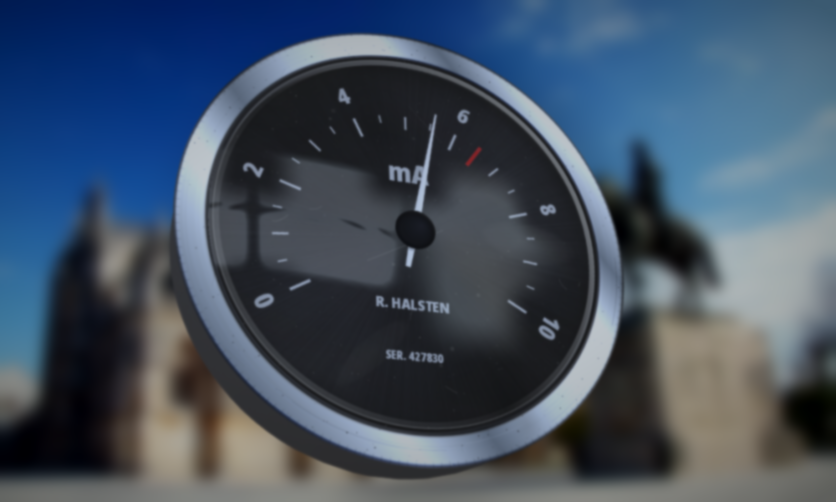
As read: 5.5 mA
